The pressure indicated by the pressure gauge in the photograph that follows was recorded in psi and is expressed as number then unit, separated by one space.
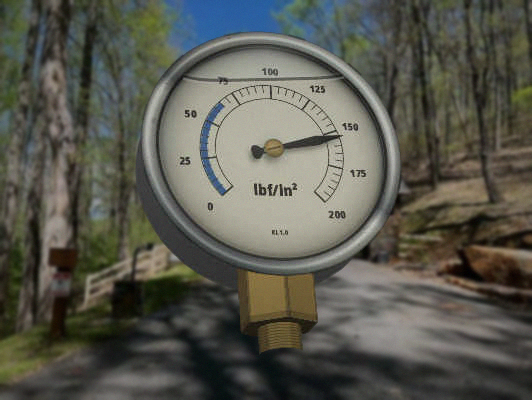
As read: 155 psi
